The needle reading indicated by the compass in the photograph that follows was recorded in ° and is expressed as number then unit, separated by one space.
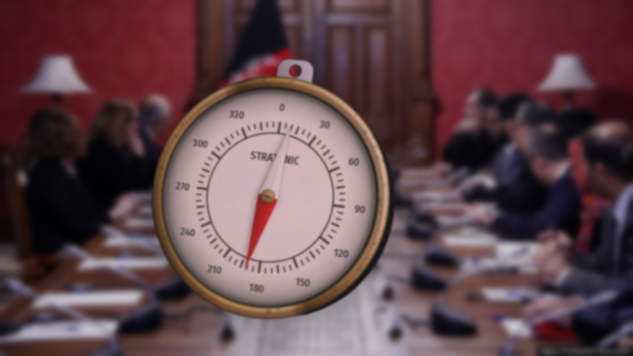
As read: 190 °
